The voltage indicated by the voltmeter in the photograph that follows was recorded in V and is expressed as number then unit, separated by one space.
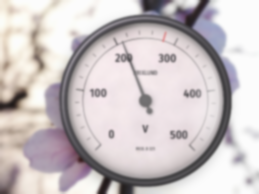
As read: 210 V
